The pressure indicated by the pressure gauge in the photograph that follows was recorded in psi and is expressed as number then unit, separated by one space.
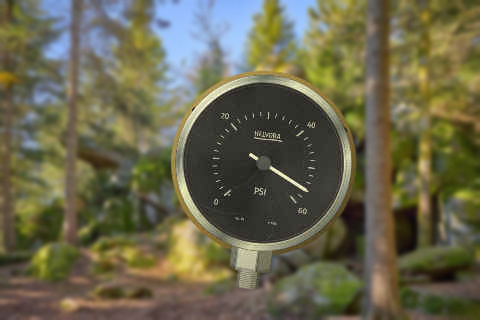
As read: 56 psi
